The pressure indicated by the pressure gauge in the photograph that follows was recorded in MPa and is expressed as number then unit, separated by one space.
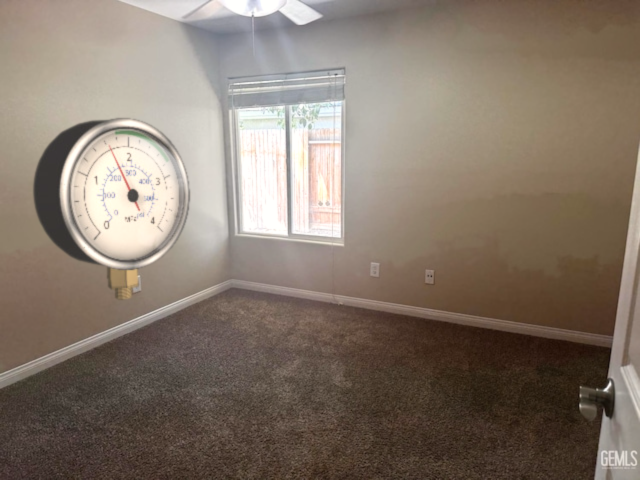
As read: 1.6 MPa
